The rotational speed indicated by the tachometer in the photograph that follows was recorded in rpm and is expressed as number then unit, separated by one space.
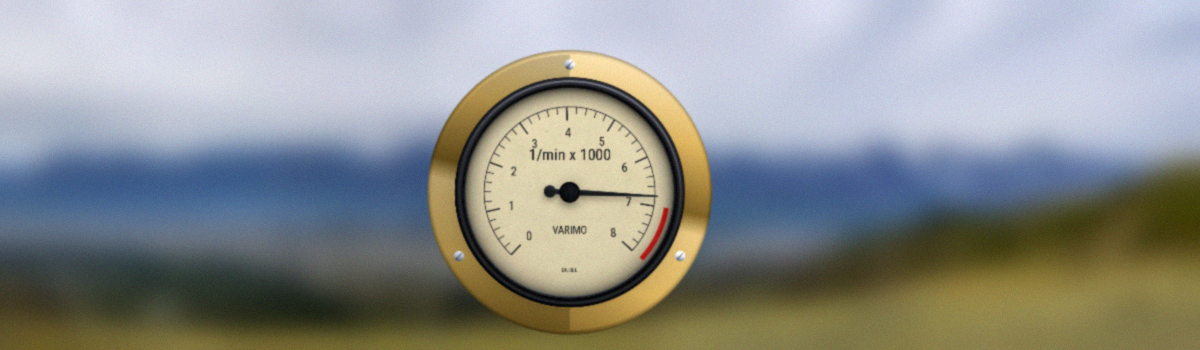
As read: 6800 rpm
